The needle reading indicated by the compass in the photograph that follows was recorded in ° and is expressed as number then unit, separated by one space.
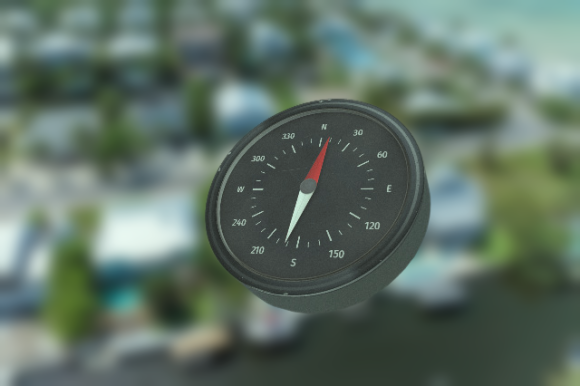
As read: 10 °
